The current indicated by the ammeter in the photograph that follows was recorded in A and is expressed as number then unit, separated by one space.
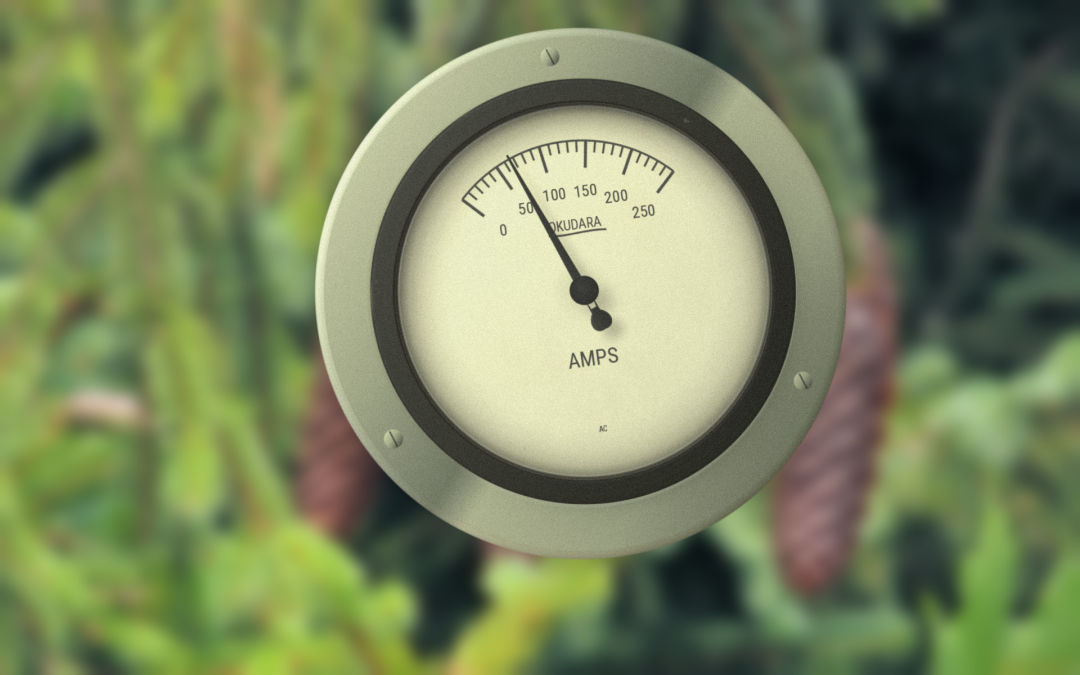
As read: 65 A
